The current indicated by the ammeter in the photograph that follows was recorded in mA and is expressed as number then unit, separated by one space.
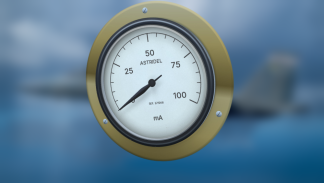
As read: 0 mA
